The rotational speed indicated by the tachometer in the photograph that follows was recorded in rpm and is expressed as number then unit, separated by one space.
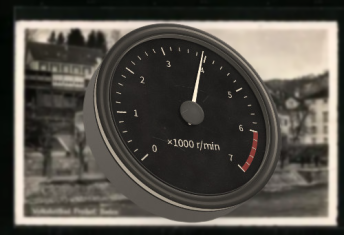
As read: 3900 rpm
